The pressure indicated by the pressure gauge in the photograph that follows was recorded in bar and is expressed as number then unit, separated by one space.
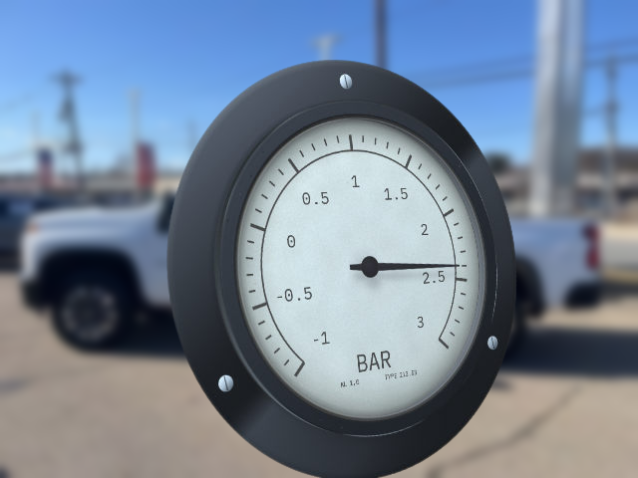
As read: 2.4 bar
